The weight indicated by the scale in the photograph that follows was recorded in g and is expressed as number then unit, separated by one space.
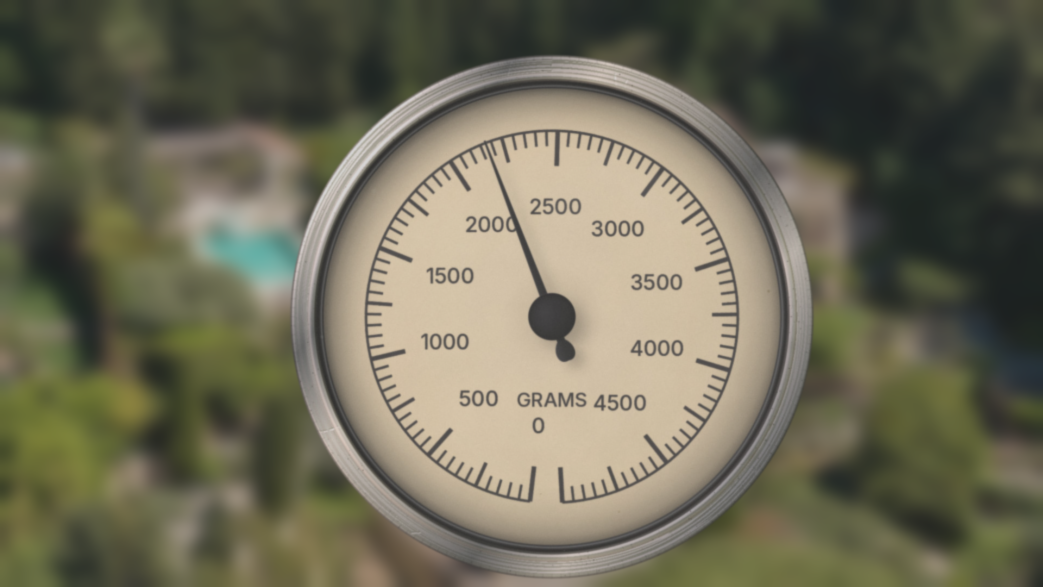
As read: 2175 g
